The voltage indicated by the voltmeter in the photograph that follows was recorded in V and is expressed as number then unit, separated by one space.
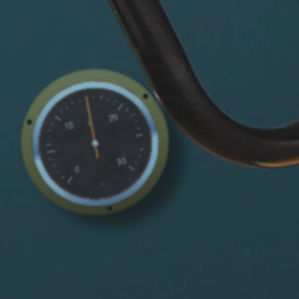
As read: 15 V
